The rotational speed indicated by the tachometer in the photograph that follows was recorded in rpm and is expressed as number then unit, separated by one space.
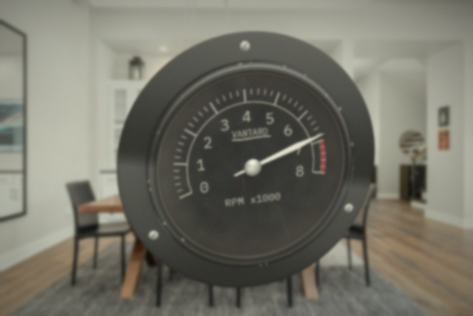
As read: 6800 rpm
